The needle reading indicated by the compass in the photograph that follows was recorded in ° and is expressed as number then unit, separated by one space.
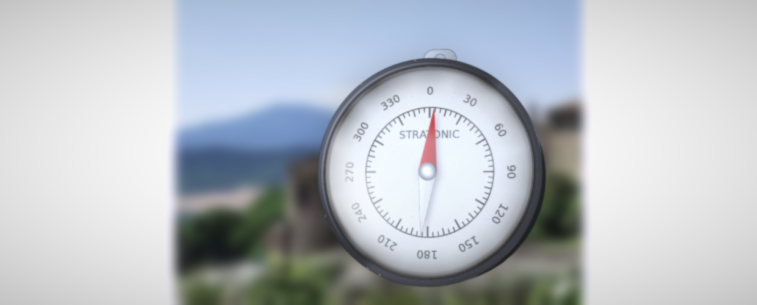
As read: 5 °
